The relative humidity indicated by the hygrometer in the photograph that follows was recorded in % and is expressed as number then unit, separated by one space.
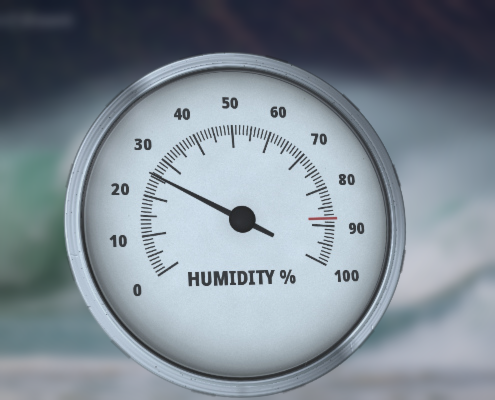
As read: 25 %
